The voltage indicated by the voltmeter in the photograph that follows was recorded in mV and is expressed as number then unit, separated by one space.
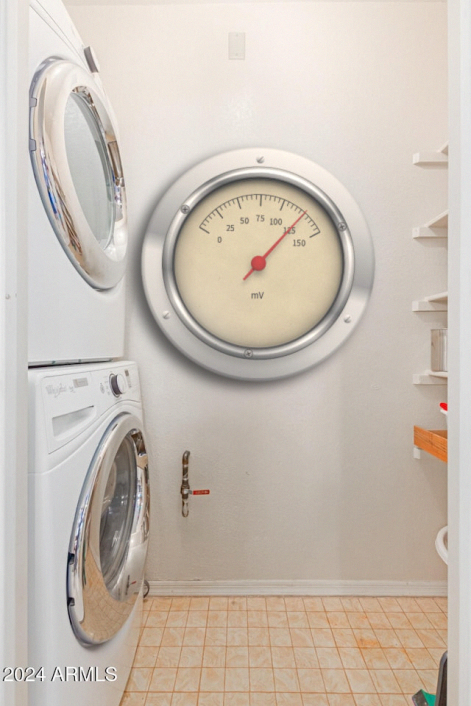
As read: 125 mV
